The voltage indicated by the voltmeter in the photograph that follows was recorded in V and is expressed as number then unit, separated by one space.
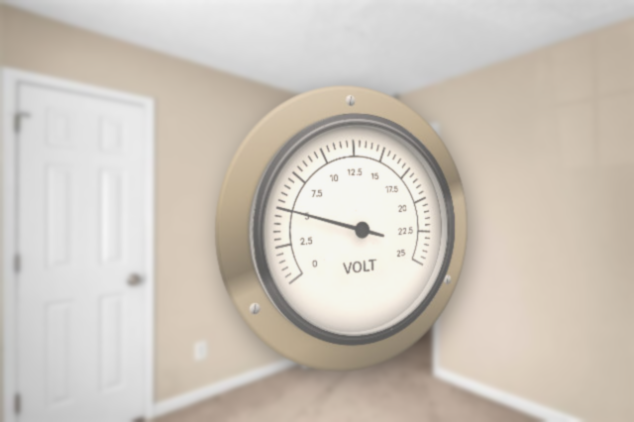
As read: 5 V
